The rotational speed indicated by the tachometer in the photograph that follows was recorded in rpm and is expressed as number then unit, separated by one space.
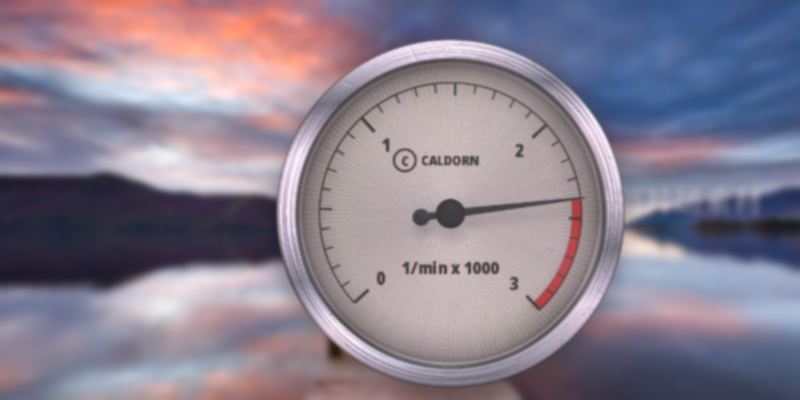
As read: 2400 rpm
